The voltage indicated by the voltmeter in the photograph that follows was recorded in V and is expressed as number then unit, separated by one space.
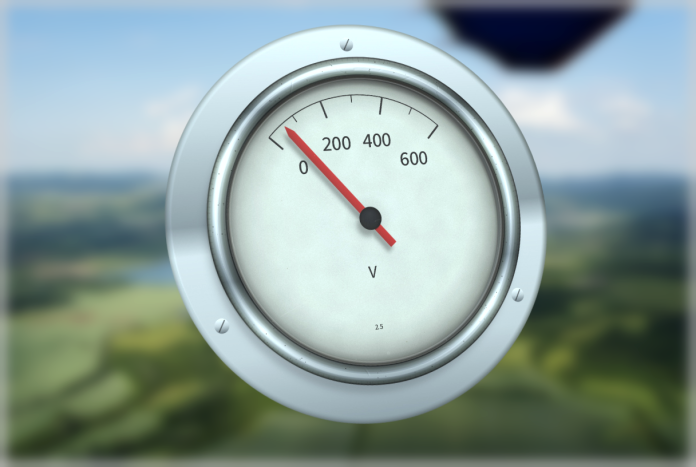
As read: 50 V
